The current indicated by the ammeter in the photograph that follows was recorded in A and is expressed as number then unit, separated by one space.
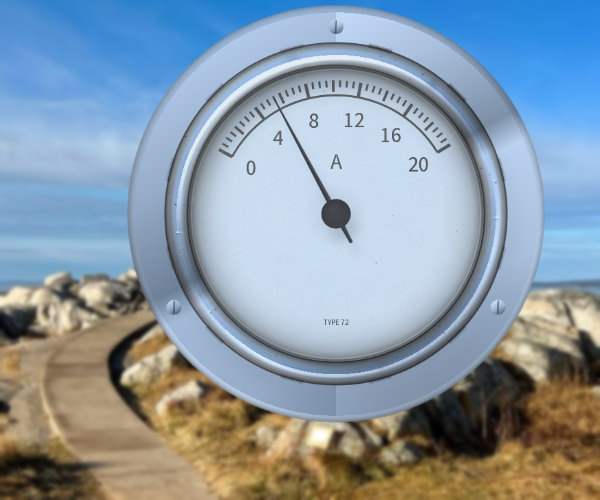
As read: 5.5 A
